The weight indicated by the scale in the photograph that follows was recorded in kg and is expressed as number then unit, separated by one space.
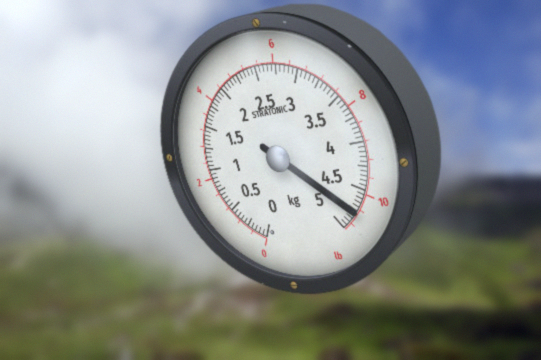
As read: 4.75 kg
